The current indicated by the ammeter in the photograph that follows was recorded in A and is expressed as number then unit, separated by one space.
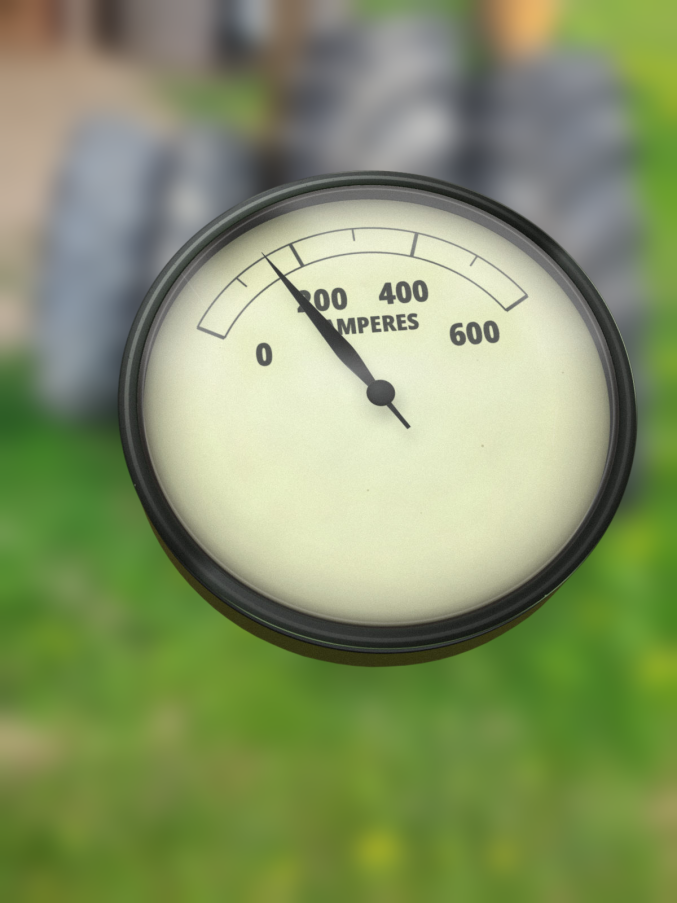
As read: 150 A
